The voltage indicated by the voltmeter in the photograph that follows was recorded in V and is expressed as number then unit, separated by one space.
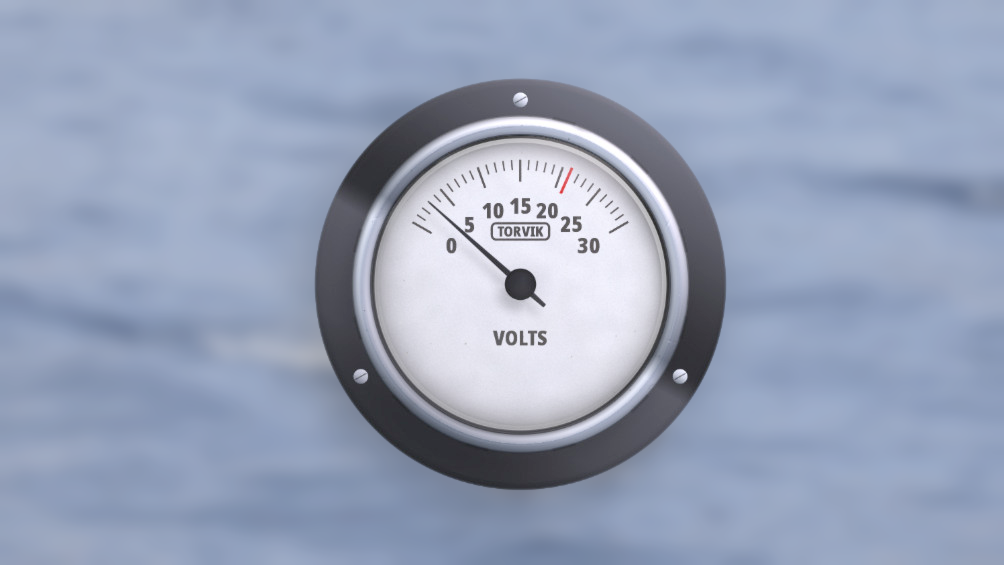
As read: 3 V
